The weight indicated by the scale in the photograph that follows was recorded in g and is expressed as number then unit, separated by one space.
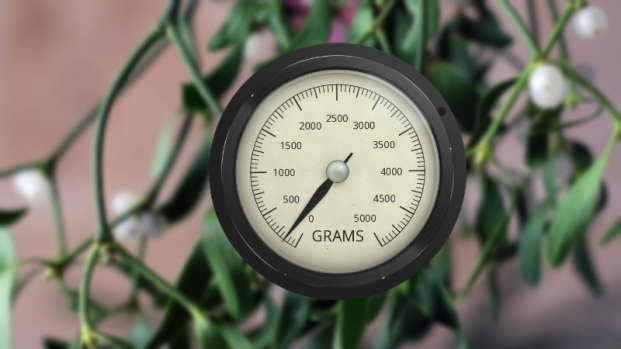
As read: 150 g
